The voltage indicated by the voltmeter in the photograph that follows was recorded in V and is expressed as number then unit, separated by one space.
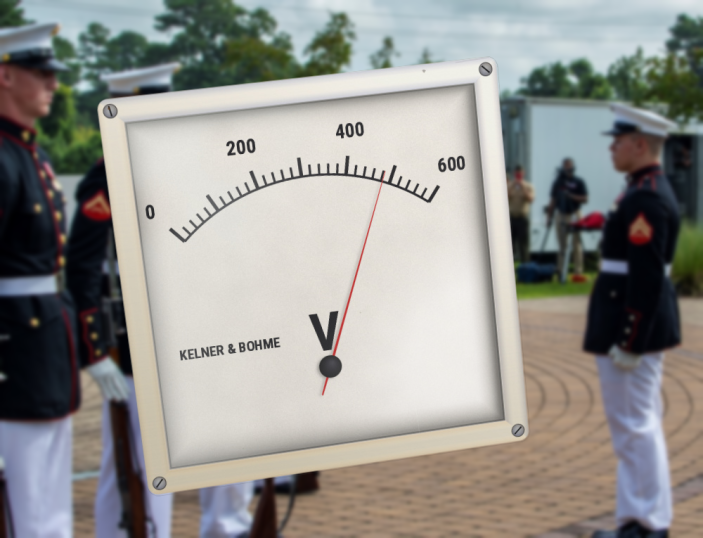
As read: 480 V
